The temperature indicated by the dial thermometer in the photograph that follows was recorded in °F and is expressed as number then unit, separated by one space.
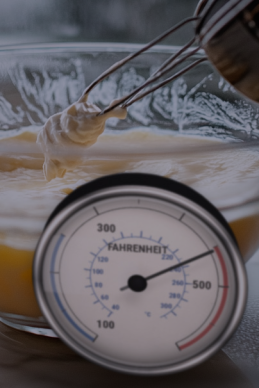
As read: 450 °F
